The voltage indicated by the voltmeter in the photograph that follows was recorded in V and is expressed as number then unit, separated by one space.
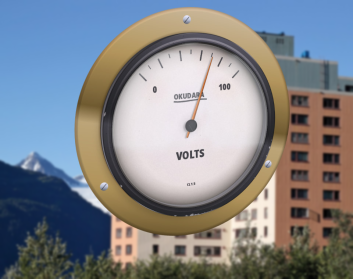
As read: 70 V
